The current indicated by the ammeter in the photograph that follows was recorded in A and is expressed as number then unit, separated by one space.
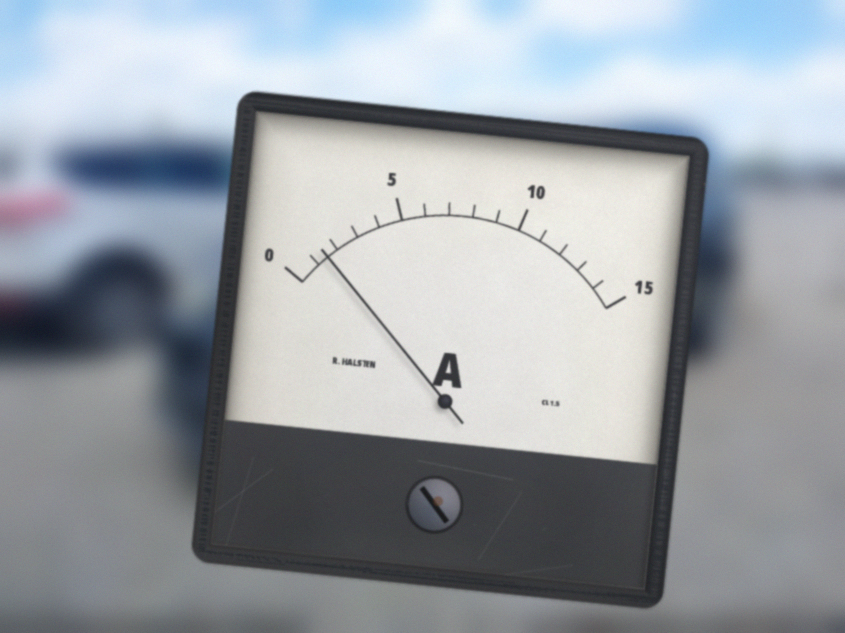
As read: 1.5 A
